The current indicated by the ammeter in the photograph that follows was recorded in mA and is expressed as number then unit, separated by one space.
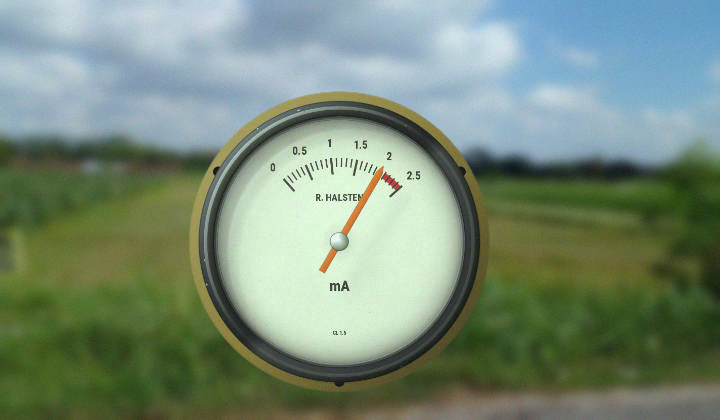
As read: 2 mA
